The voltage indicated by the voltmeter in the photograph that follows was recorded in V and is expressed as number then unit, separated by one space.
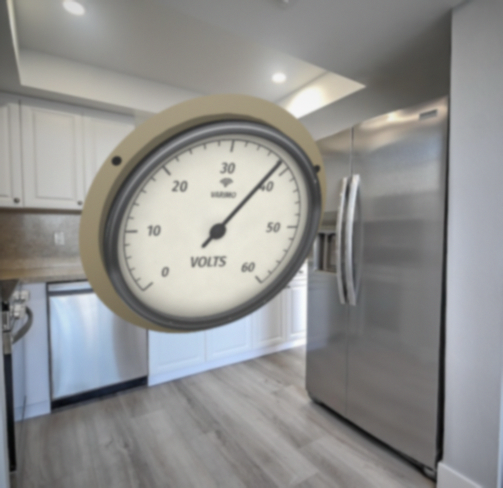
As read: 38 V
